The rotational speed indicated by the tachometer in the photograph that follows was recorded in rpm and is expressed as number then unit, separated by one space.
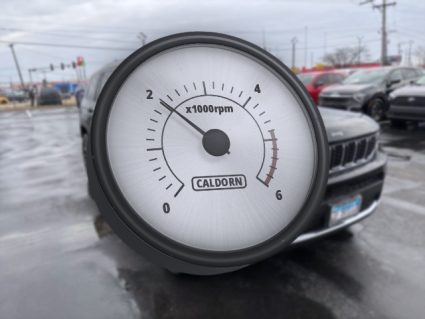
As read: 2000 rpm
